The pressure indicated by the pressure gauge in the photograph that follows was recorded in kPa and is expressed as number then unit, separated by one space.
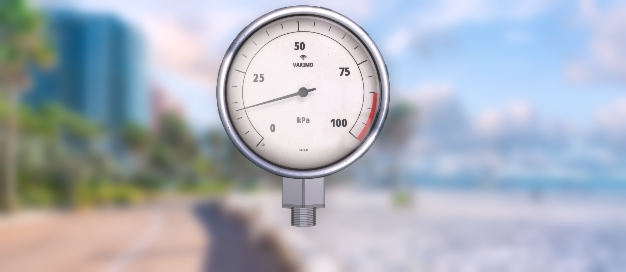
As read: 12.5 kPa
